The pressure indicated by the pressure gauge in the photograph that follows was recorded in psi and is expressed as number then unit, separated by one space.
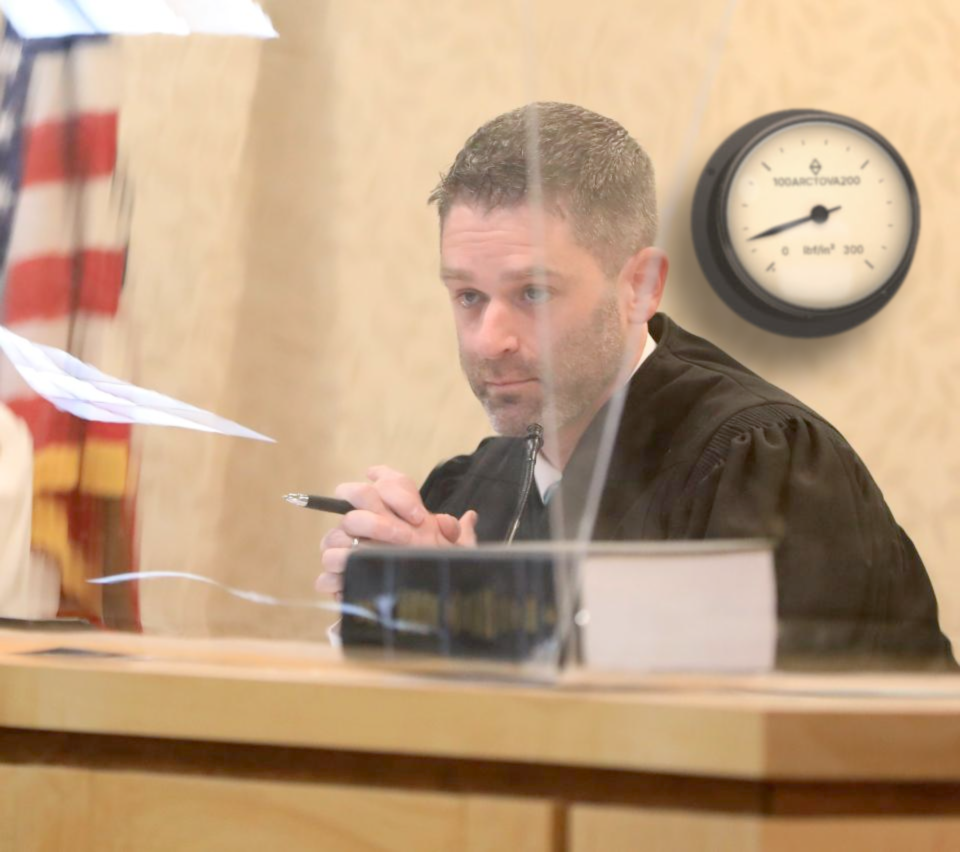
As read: 30 psi
